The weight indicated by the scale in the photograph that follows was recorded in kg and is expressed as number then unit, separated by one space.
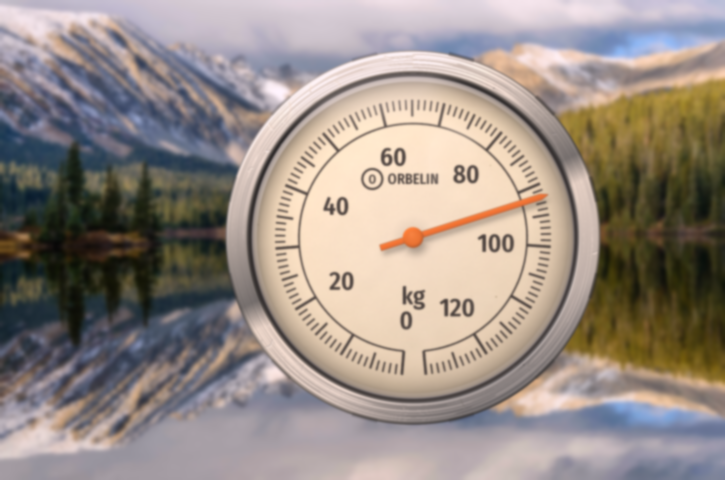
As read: 92 kg
